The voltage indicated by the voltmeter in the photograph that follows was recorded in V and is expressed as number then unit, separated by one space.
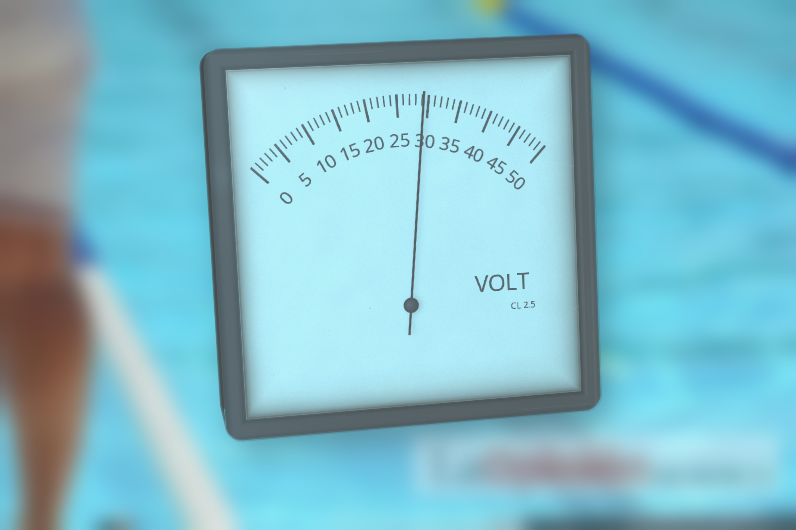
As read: 29 V
